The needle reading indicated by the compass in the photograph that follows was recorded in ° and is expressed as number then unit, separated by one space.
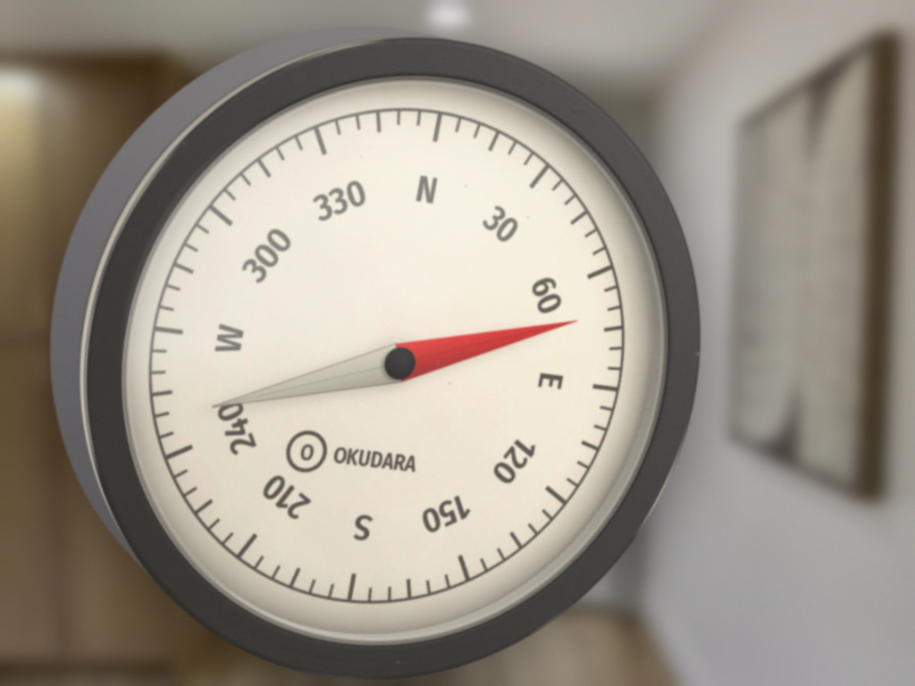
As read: 70 °
